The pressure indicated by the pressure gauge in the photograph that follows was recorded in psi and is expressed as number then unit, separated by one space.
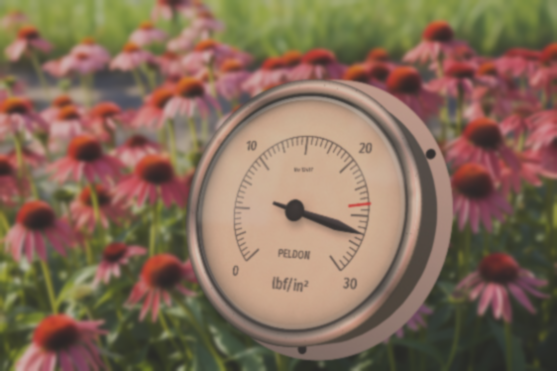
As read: 26.5 psi
